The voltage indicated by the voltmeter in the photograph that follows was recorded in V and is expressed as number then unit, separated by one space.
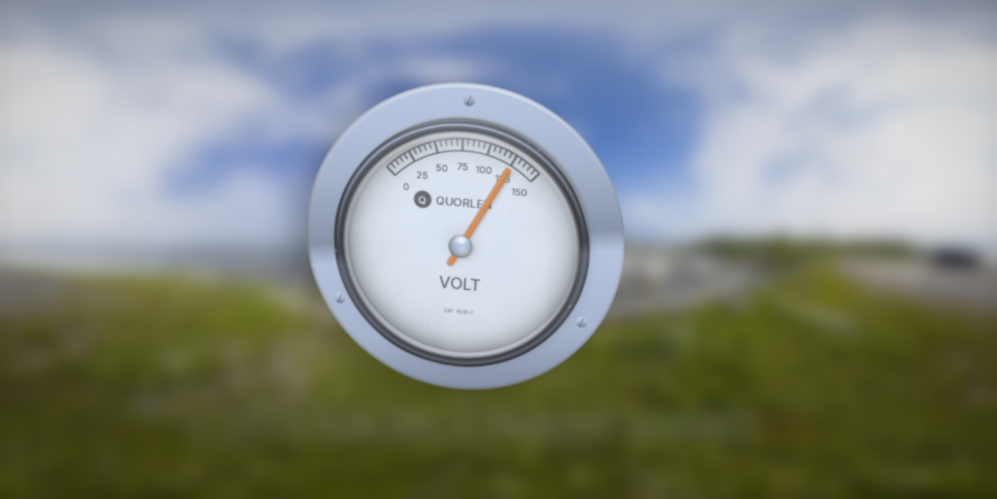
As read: 125 V
